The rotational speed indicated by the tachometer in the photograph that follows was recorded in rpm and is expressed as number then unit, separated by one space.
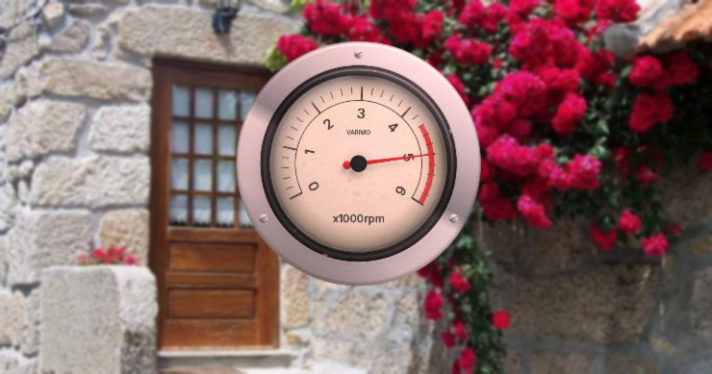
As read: 5000 rpm
